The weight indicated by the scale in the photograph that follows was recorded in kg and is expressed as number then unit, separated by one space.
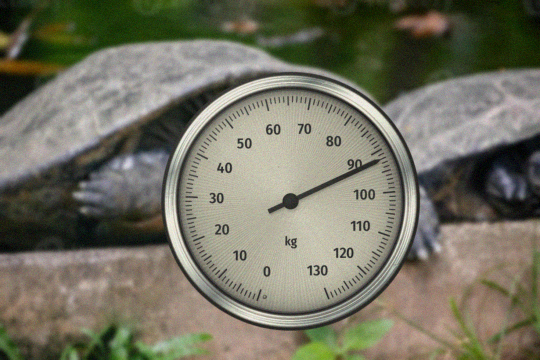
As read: 92 kg
